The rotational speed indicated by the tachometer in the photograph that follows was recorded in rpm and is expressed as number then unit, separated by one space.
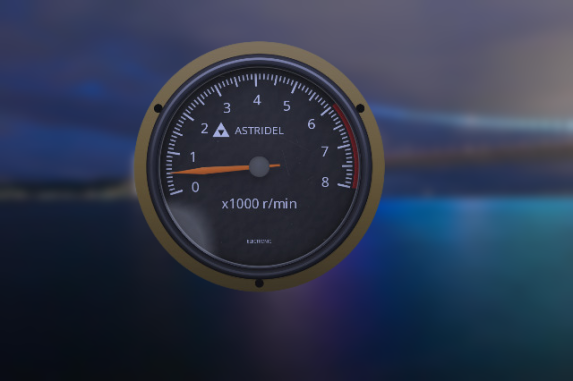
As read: 500 rpm
